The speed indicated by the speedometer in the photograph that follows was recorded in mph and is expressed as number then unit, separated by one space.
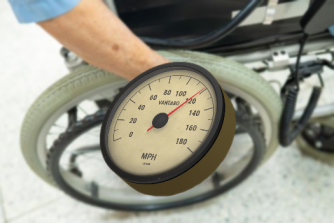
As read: 120 mph
